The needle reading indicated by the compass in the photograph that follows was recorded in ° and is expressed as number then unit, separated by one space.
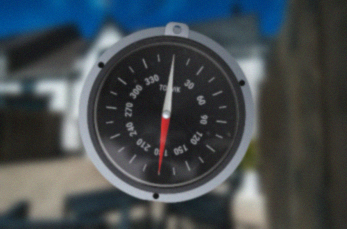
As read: 180 °
